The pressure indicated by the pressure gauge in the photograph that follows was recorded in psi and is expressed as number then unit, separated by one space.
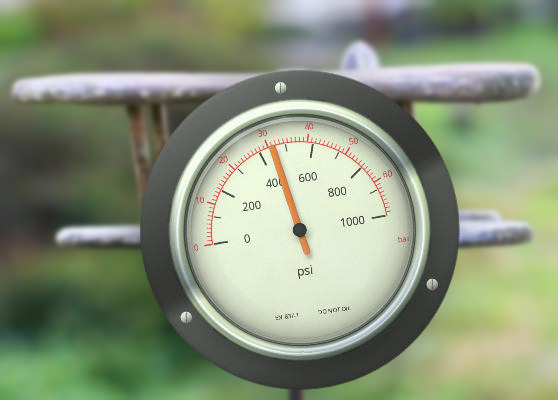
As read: 450 psi
